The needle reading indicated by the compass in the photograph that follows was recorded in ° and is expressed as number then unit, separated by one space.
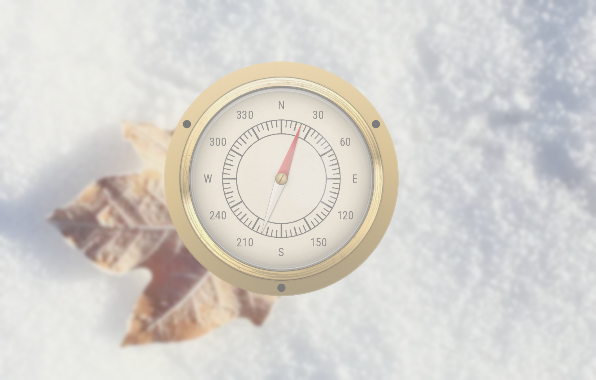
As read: 20 °
